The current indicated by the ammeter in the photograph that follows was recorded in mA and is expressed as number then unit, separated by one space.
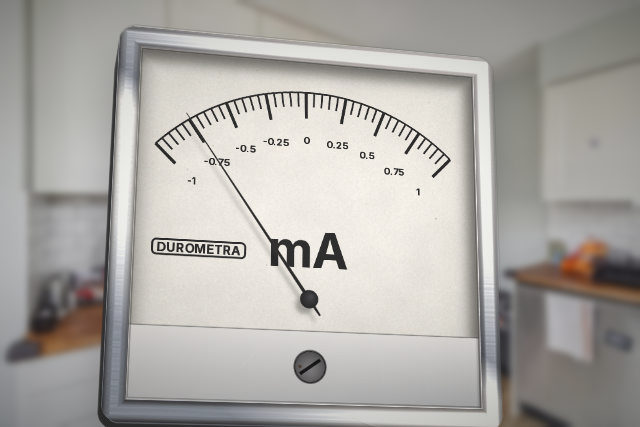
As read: -0.75 mA
